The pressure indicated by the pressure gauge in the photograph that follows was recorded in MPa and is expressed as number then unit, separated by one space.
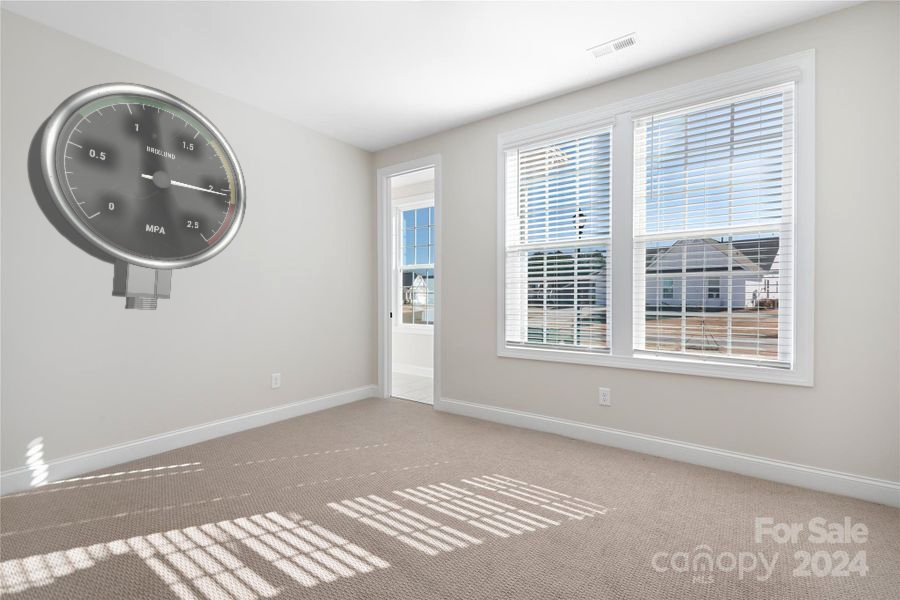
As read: 2.05 MPa
